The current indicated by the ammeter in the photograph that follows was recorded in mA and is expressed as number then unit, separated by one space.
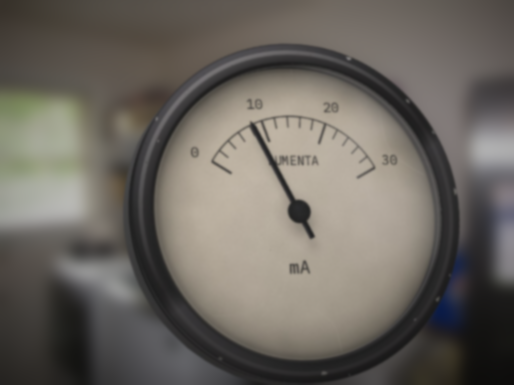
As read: 8 mA
